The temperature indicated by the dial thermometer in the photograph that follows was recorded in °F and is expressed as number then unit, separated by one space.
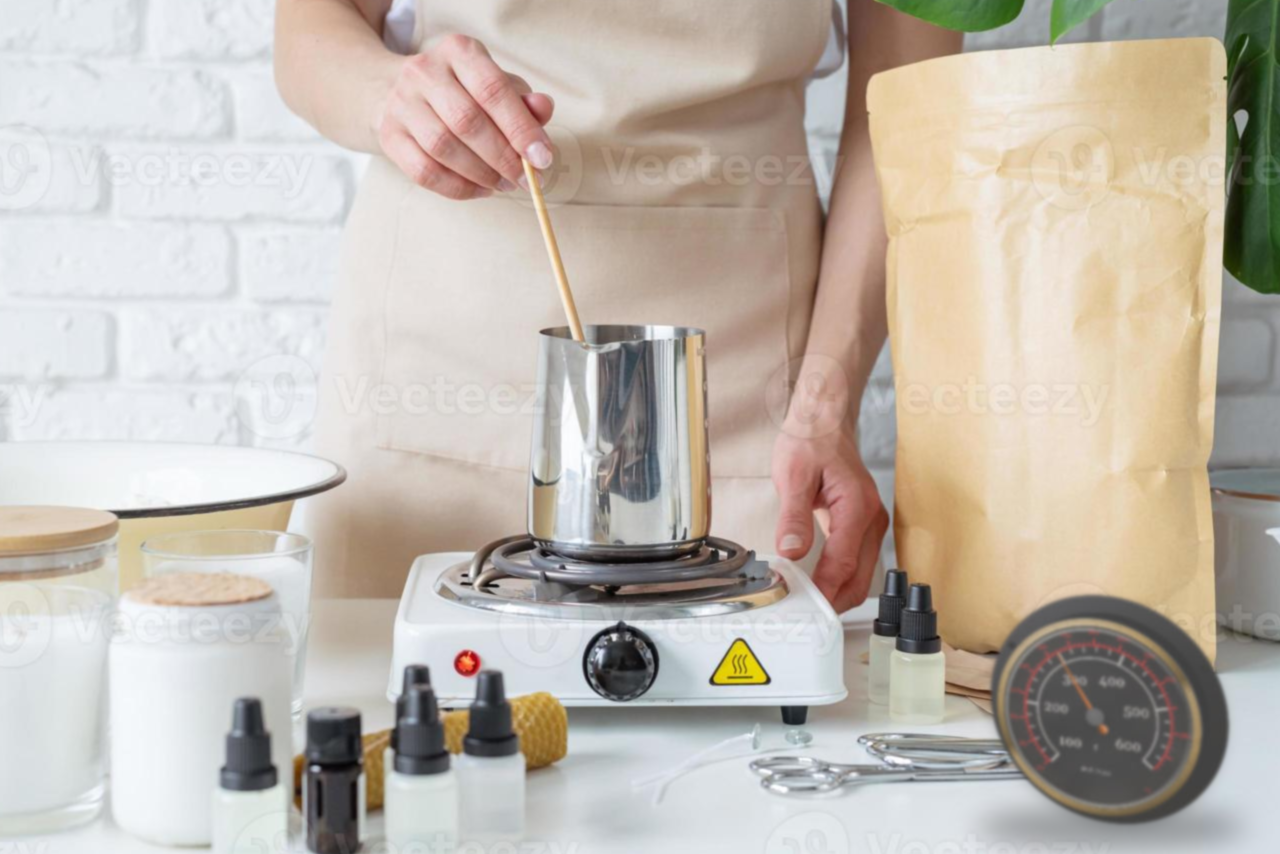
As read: 300 °F
